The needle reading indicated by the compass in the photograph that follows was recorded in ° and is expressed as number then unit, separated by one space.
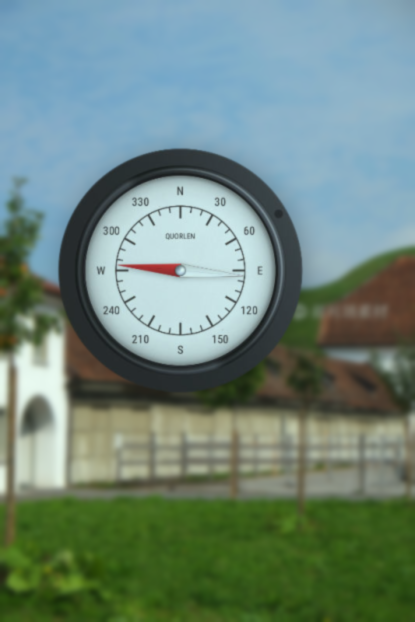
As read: 275 °
